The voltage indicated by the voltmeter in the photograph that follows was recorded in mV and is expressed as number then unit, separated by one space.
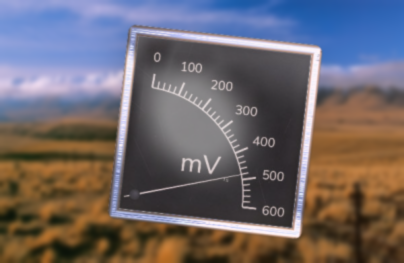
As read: 480 mV
